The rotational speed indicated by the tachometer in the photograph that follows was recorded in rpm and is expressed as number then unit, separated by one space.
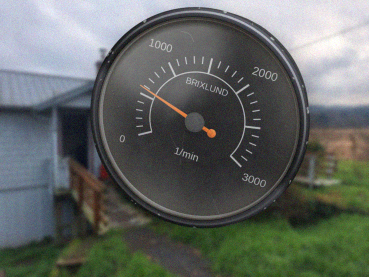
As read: 600 rpm
